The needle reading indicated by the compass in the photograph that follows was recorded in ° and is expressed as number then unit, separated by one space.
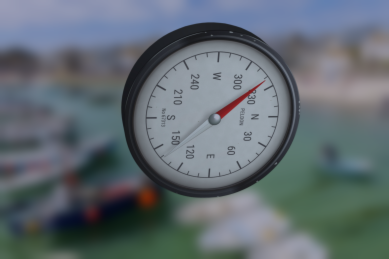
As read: 320 °
